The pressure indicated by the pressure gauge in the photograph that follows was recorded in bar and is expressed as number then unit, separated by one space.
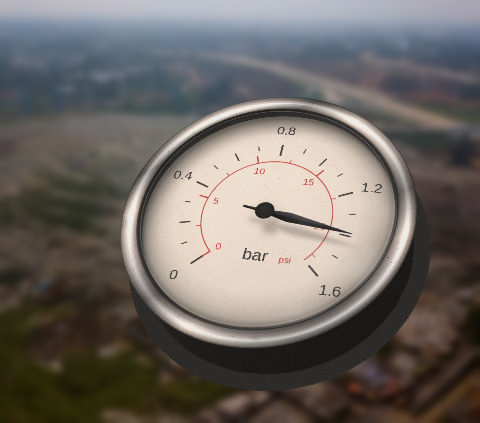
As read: 1.4 bar
